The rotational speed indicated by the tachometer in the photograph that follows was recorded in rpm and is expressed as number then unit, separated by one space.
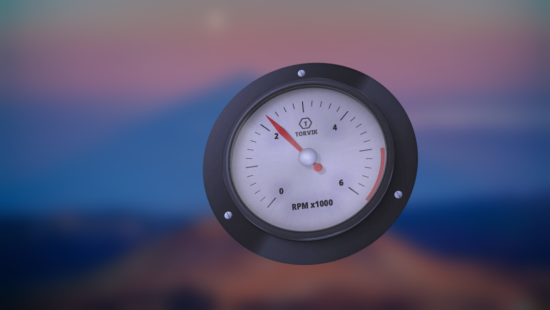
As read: 2200 rpm
